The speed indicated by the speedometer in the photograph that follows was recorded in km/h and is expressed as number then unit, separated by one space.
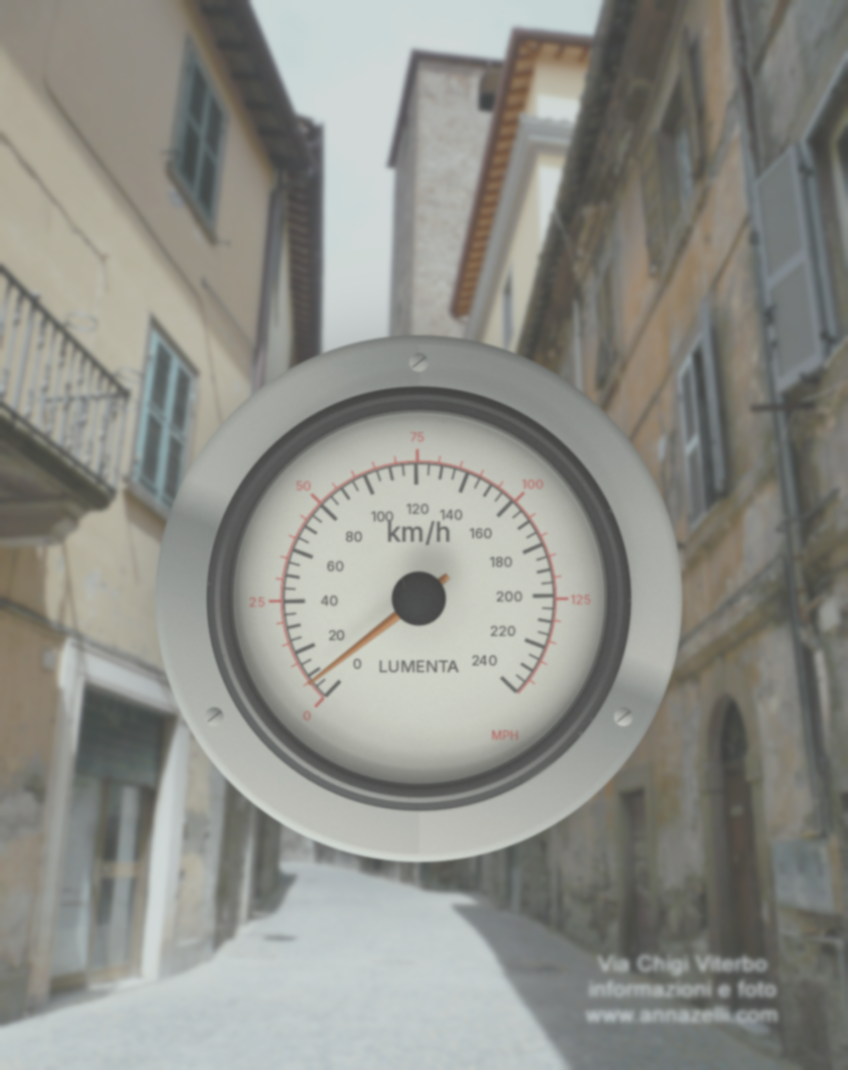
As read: 7.5 km/h
